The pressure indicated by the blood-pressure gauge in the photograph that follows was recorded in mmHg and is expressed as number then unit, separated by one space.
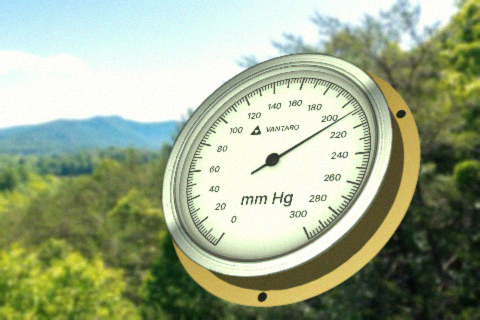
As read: 210 mmHg
